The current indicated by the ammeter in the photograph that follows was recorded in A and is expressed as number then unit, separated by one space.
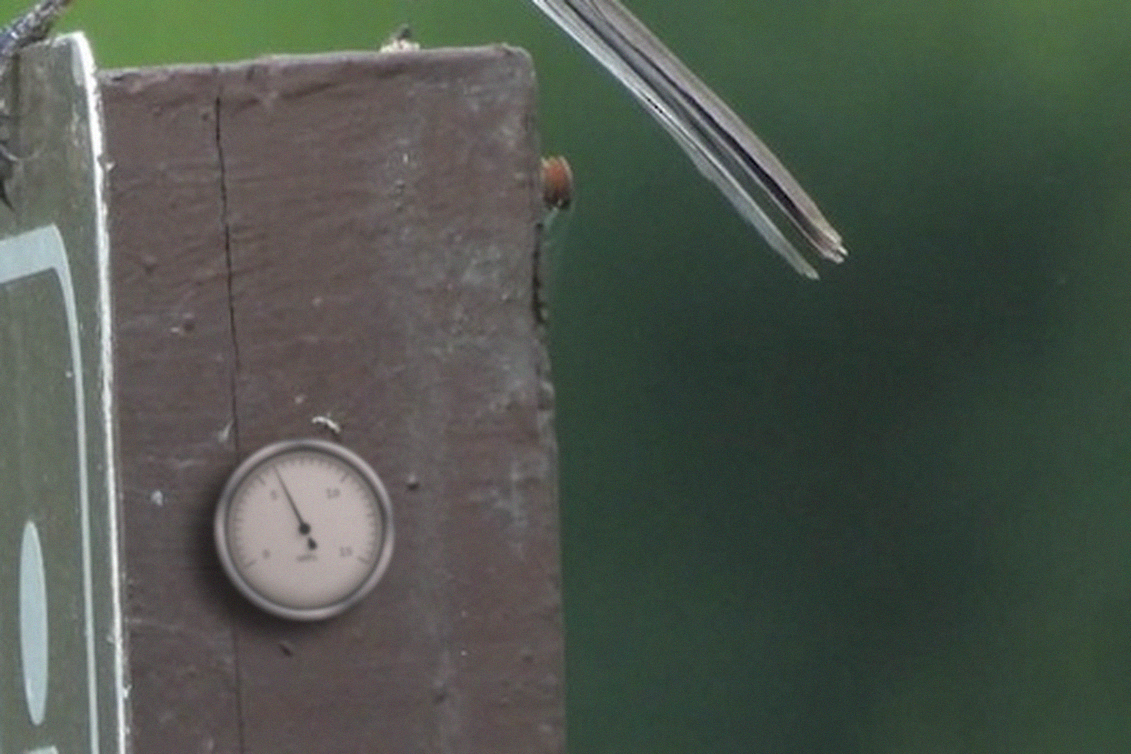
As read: 6 A
